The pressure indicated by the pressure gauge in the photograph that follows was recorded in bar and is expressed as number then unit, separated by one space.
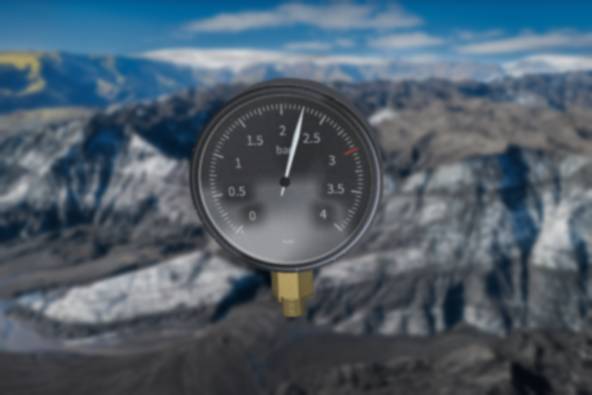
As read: 2.25 bar
